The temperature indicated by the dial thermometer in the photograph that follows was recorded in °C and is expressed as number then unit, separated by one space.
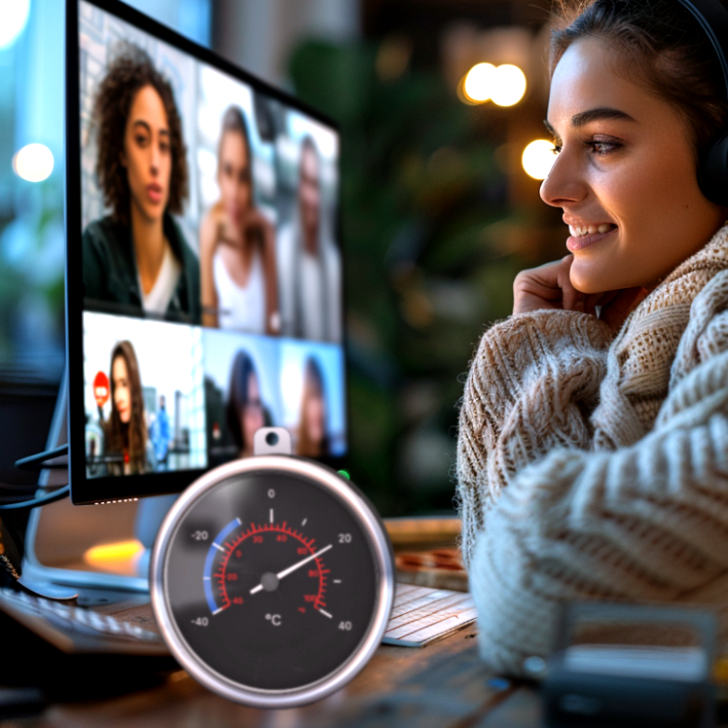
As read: 20 °C
